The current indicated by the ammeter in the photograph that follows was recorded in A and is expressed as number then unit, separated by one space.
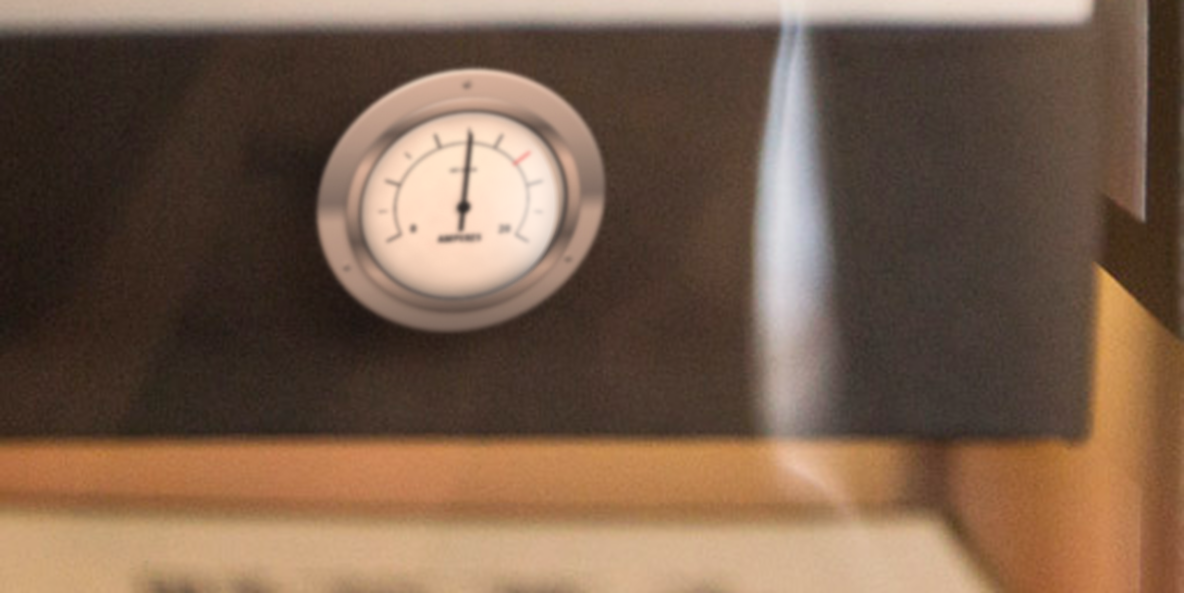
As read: 10 A
